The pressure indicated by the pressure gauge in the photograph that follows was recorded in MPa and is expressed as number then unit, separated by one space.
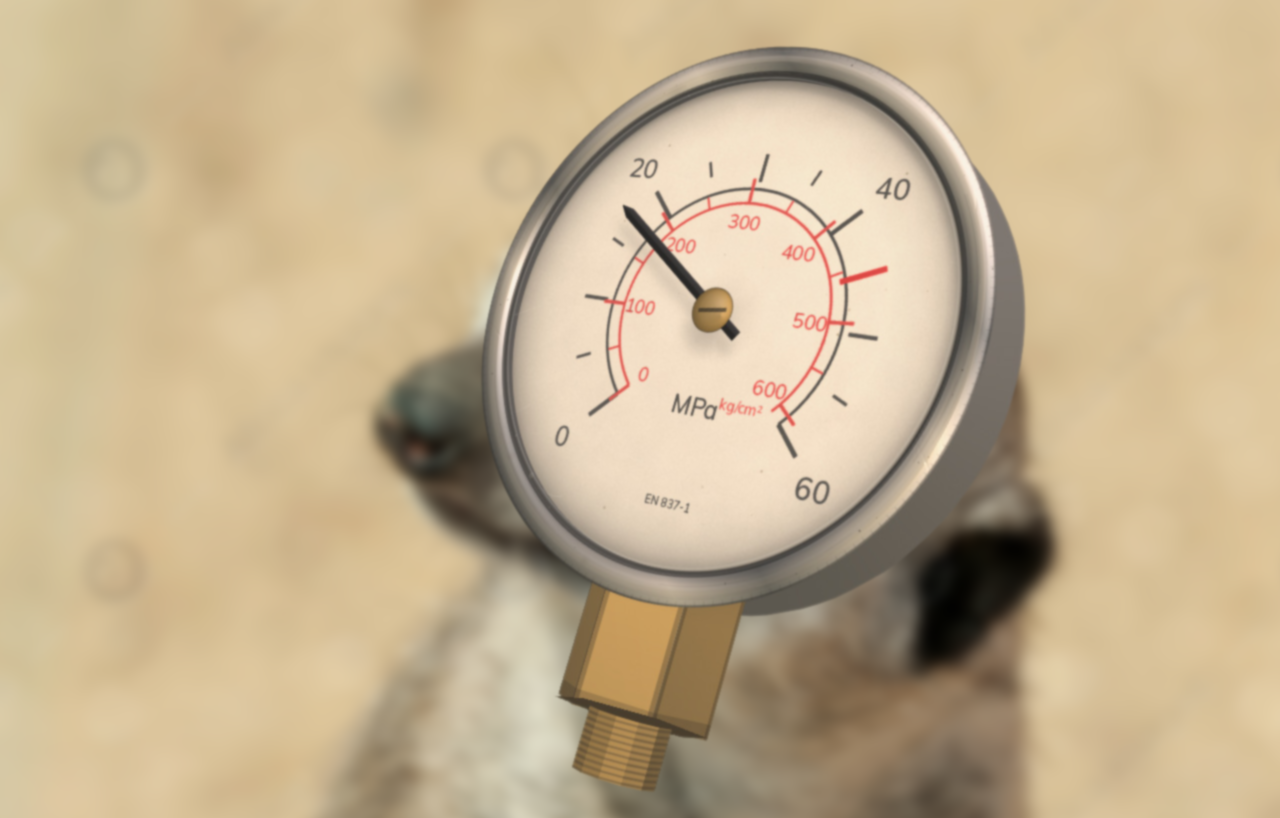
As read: 17.5 MPa
